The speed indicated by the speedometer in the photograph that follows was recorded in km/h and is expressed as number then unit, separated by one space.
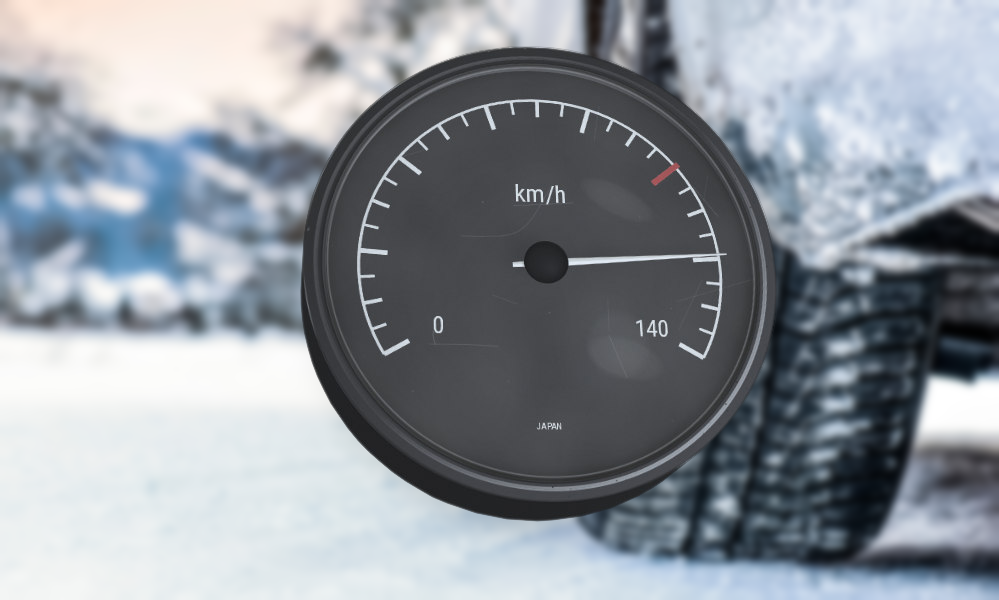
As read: 120 km/h
